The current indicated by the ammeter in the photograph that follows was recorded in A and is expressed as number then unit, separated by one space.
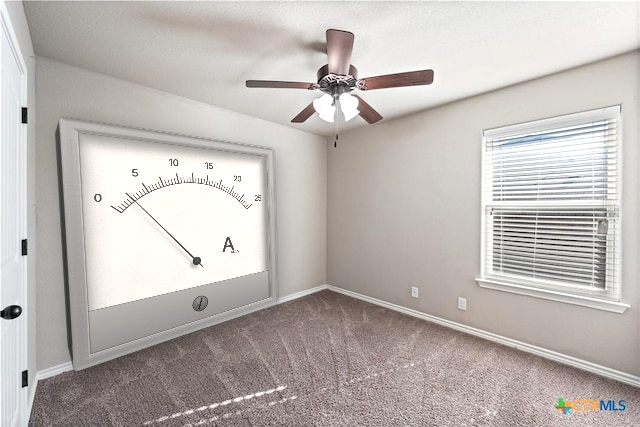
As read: 2.5 A
